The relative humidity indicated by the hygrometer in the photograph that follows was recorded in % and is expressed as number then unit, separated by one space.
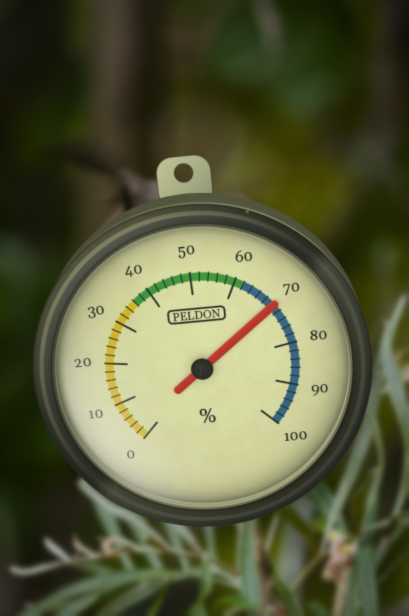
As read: 70 %
